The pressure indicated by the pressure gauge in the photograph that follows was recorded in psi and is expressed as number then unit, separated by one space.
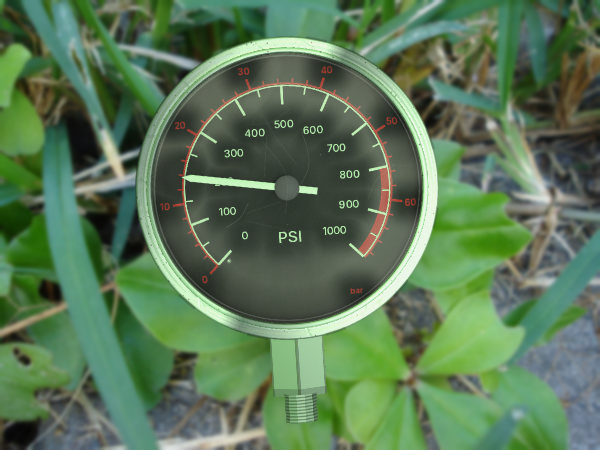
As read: 200 psi
